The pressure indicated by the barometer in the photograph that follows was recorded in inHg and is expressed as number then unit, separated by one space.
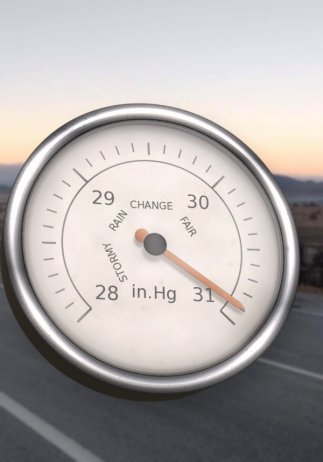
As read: 30.9 inHg
